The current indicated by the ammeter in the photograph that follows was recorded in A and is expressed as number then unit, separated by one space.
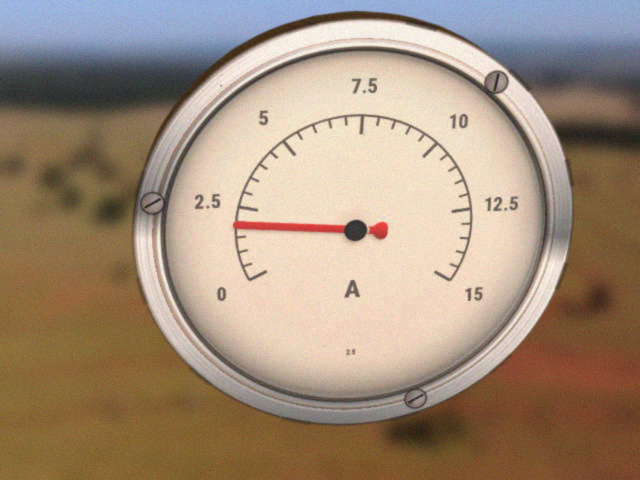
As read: 2 A
